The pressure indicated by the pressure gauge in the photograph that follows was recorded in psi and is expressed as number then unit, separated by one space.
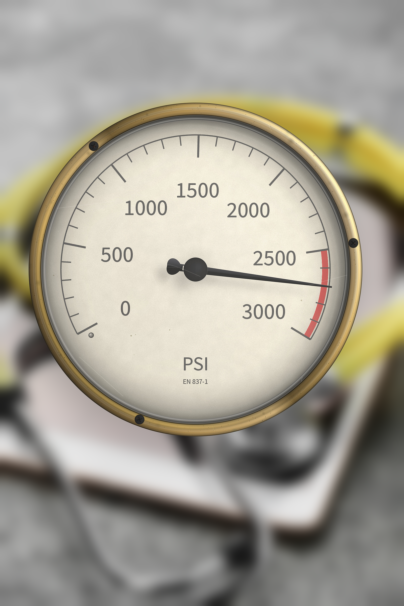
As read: 2700 psi
